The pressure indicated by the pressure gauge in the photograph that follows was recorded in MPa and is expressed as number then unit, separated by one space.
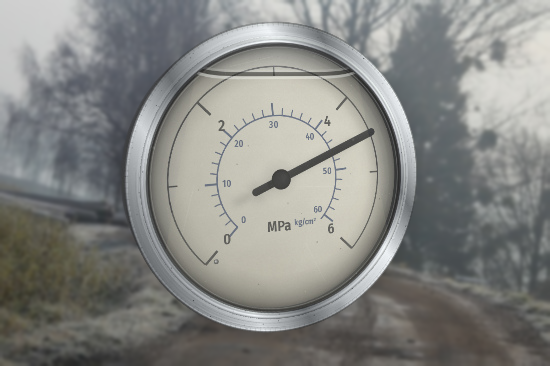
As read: 4.5 MPa
